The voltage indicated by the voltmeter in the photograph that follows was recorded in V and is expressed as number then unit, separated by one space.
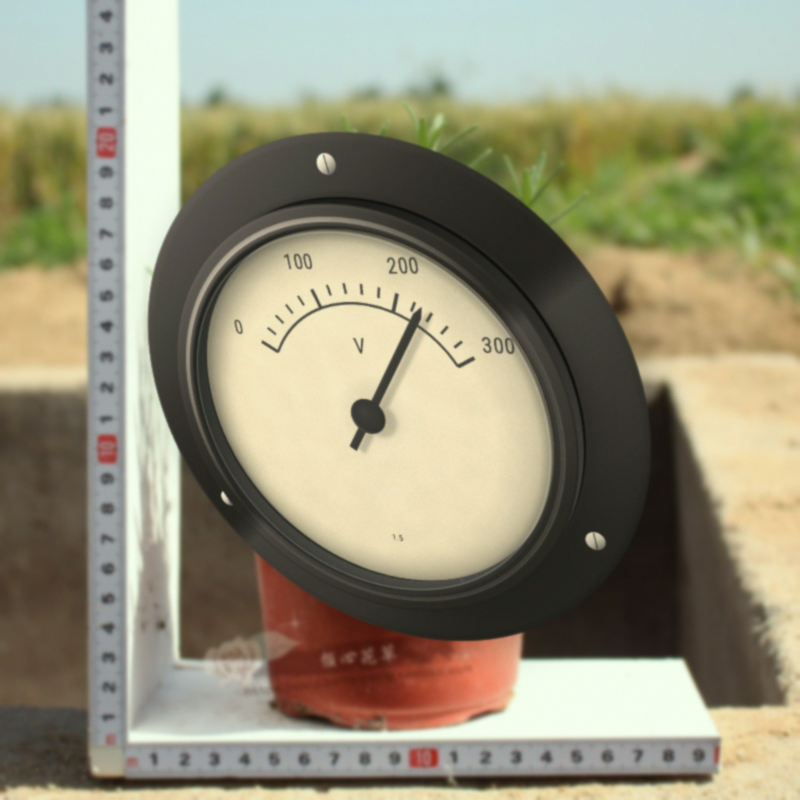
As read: 230 V
